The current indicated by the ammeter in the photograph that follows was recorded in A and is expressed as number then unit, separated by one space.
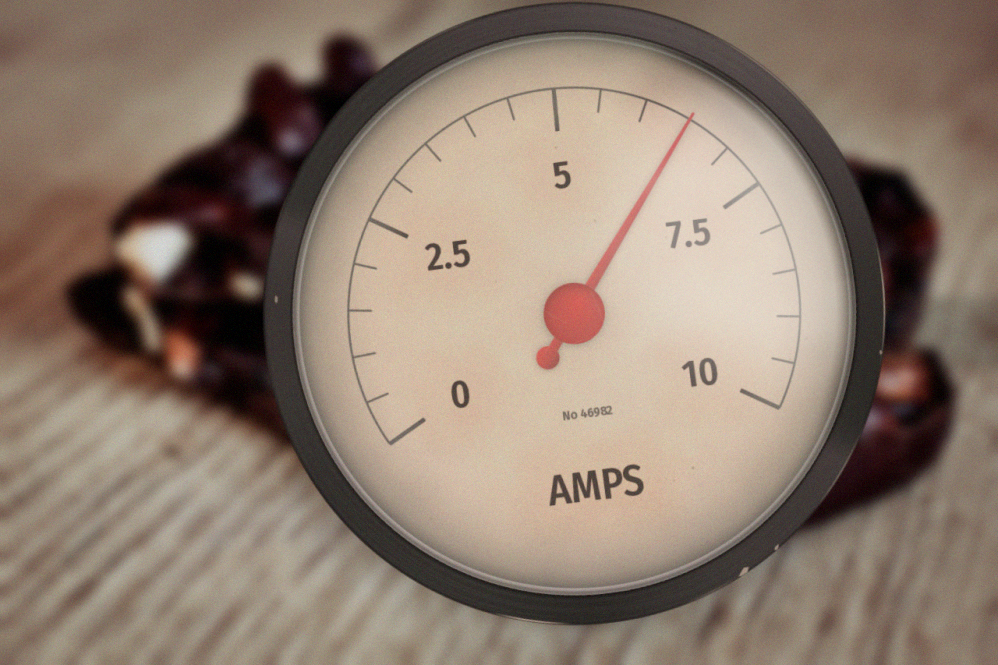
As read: 6.5 A
